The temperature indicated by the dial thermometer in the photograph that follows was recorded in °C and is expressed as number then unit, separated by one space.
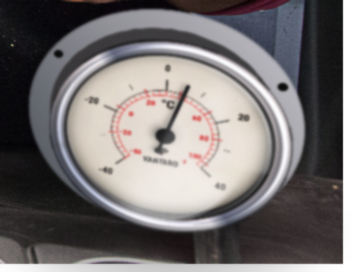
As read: 5 °C
